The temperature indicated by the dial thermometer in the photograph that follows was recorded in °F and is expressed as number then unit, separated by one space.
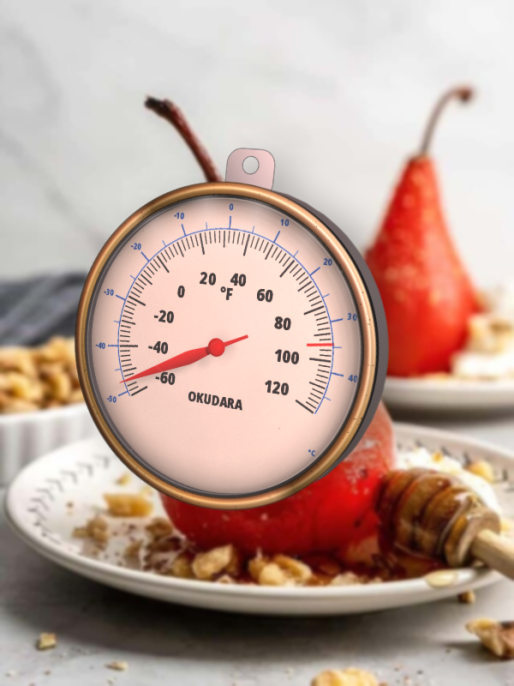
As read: -54 °F
